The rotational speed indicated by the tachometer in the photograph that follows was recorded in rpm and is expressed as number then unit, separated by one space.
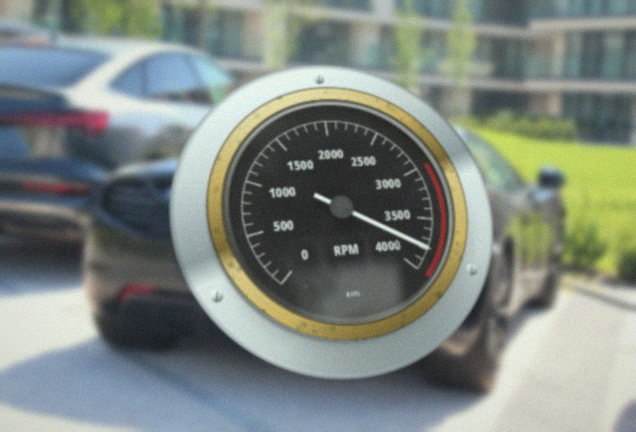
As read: 3800 rpm
